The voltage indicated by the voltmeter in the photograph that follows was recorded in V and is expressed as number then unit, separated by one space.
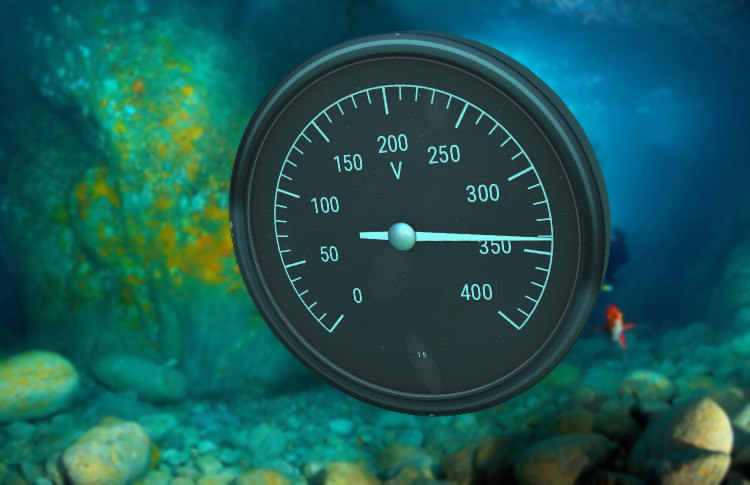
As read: 340 V
